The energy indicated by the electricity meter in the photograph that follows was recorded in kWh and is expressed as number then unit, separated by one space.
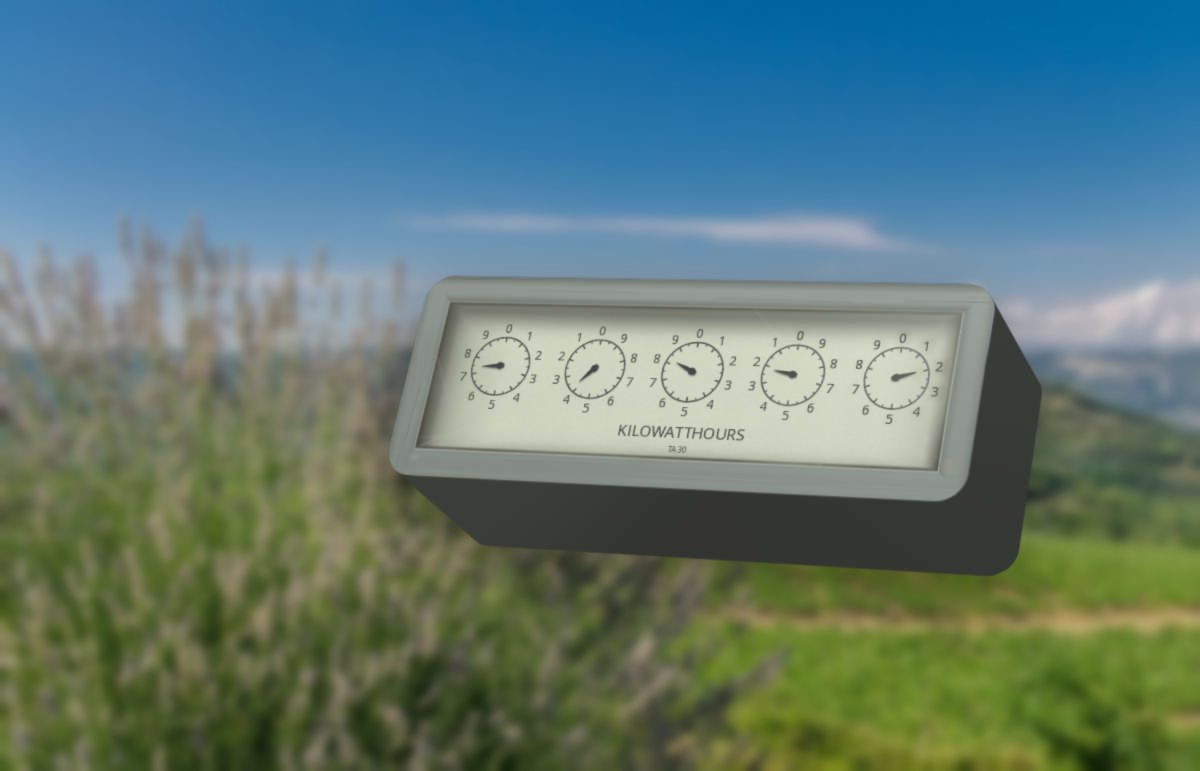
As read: 73822 kWh
